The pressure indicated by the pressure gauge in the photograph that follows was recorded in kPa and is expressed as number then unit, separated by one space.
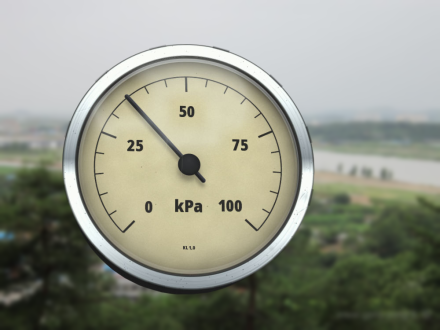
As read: 35 kPa
